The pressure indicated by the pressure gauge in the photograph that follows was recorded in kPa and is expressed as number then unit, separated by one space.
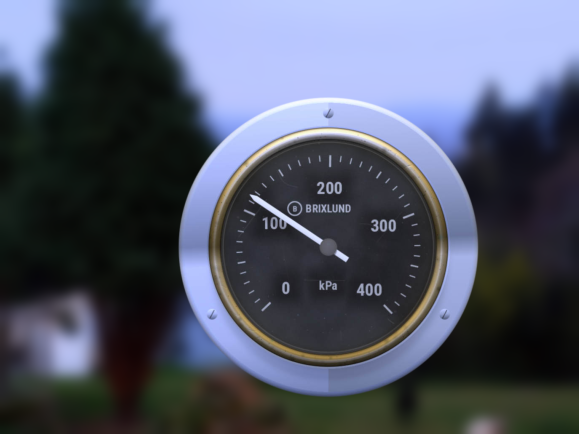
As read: 115 kPa
